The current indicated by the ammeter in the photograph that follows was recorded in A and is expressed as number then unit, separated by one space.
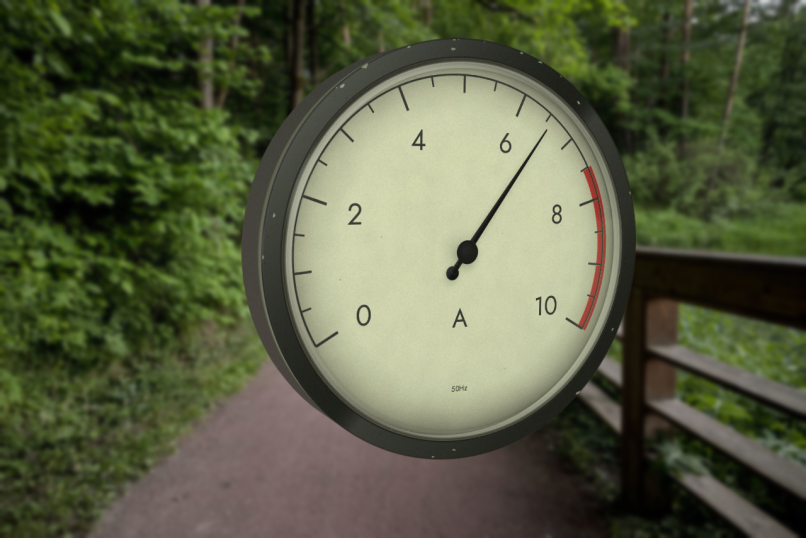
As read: 6.5 A
